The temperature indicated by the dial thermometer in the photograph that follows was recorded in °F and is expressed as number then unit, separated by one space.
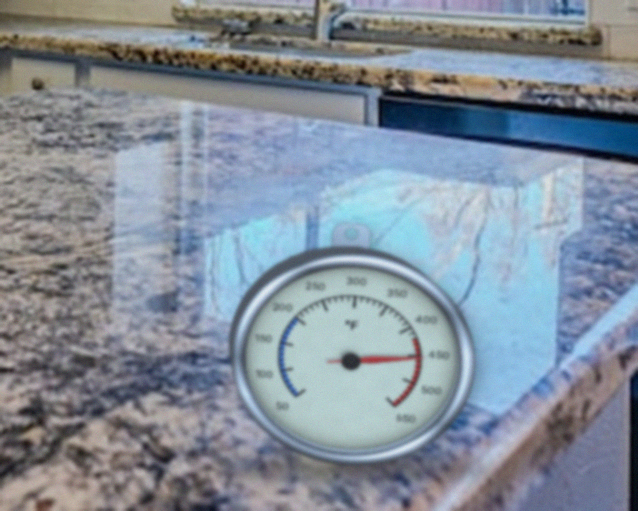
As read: 450 °F
